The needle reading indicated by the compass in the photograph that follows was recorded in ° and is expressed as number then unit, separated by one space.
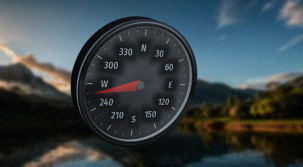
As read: 260 °
